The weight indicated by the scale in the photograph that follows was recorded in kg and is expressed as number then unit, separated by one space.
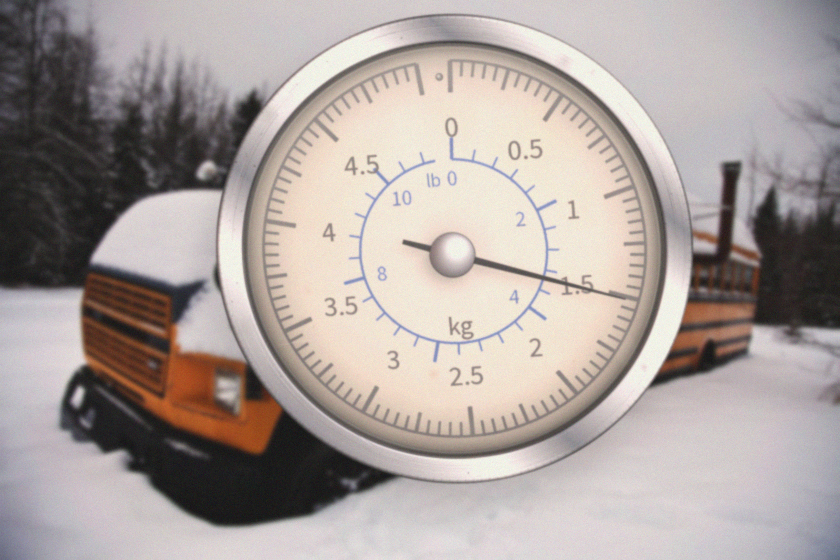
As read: 1.5 kg
